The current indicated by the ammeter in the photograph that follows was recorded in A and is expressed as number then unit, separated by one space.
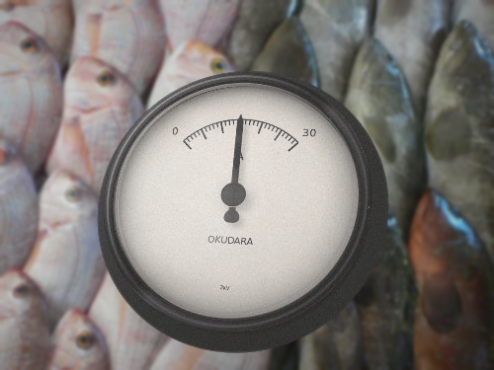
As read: 15 A
